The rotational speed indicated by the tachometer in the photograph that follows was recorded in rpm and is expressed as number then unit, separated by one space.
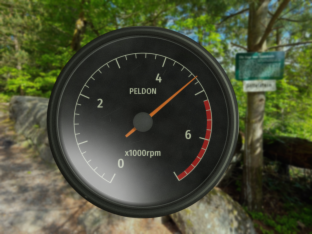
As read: 4700 rpm
